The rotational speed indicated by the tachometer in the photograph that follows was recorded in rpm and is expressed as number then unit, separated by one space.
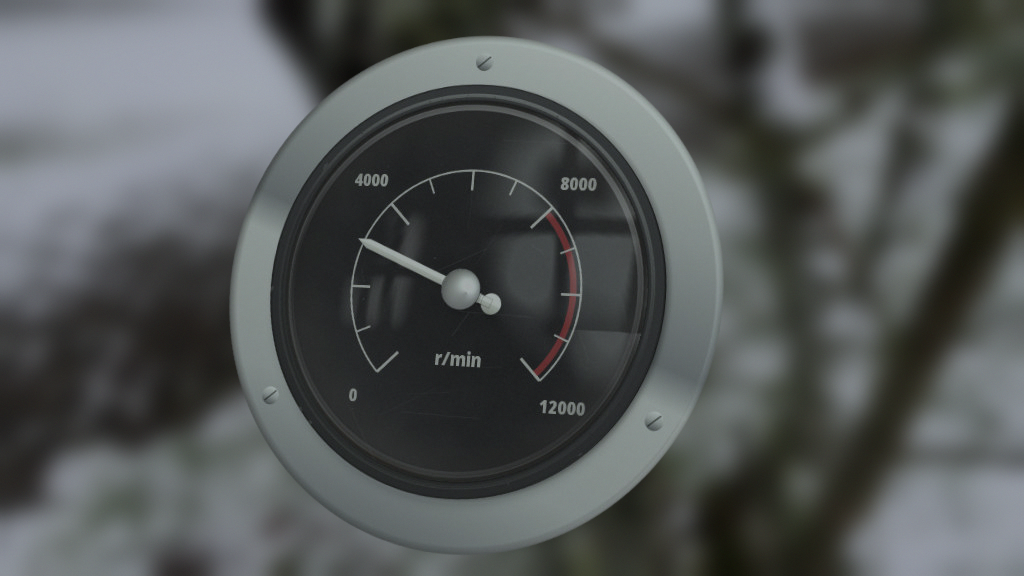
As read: 3000 rpm
